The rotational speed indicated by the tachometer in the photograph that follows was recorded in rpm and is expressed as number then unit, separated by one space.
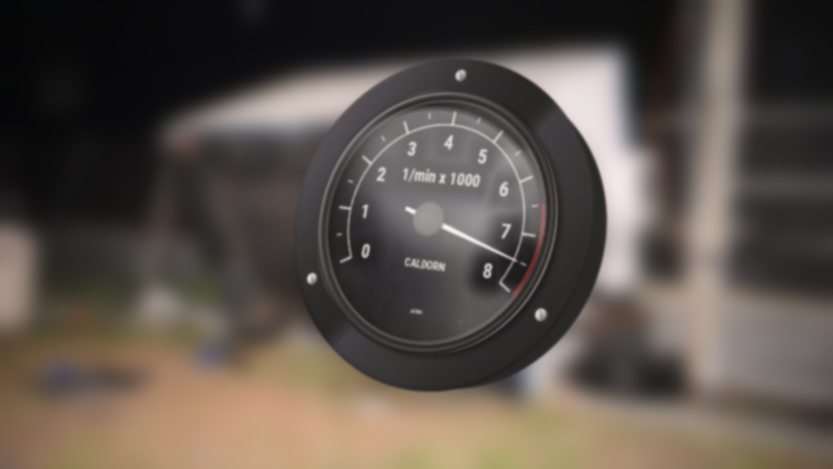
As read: 7500 rpm
